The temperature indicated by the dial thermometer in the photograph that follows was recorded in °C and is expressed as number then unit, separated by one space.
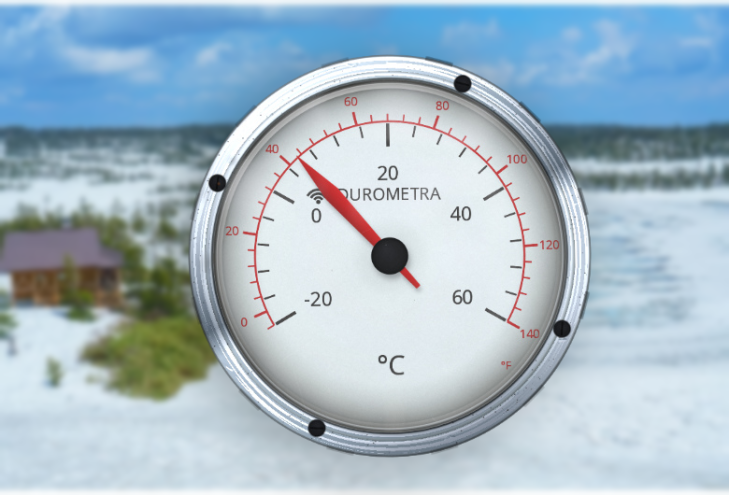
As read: 6 °C
